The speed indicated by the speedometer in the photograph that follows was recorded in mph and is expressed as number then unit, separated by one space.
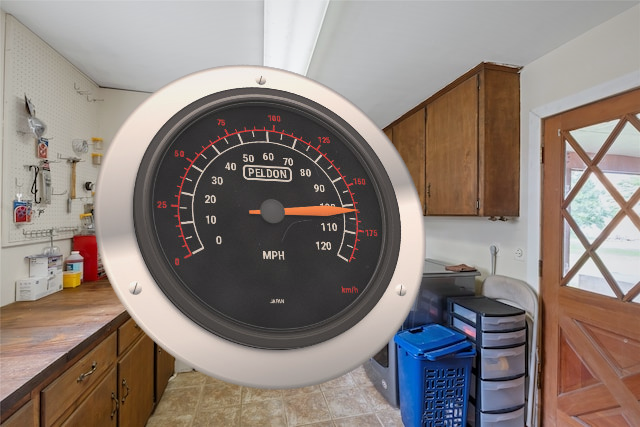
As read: 102.5 mph
